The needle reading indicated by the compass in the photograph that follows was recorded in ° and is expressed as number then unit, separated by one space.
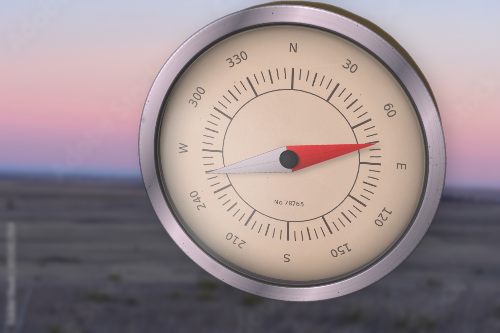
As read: 75 °
